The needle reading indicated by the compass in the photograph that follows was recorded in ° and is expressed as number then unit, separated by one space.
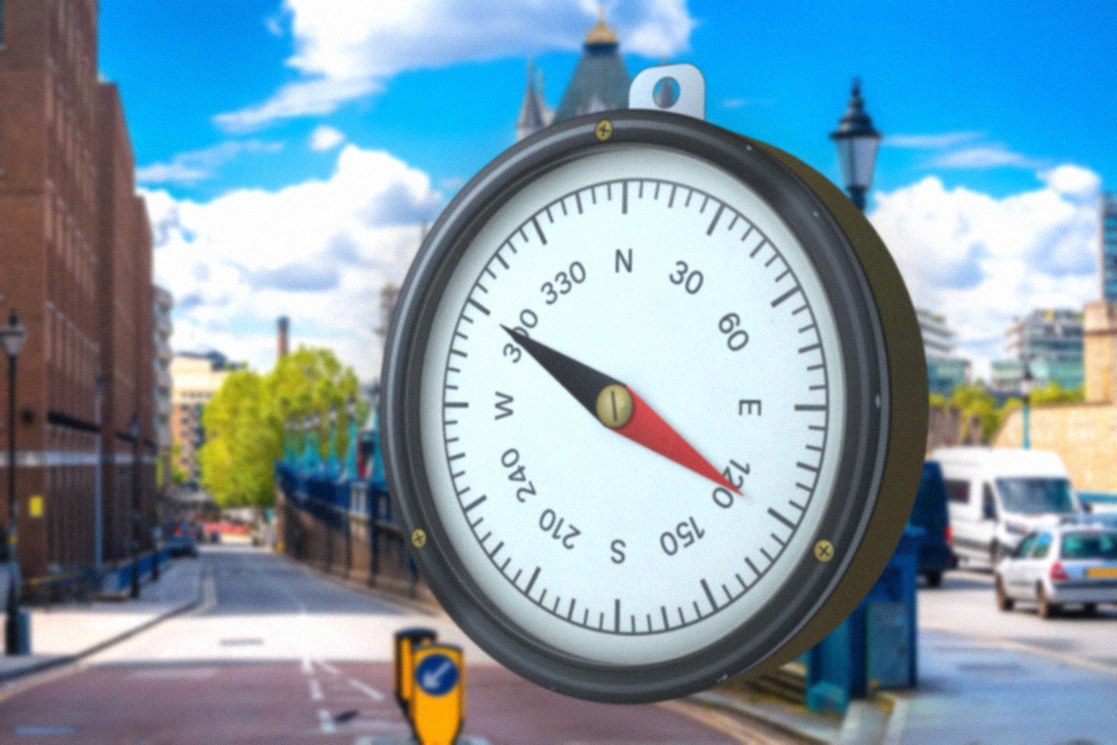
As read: 120 °
